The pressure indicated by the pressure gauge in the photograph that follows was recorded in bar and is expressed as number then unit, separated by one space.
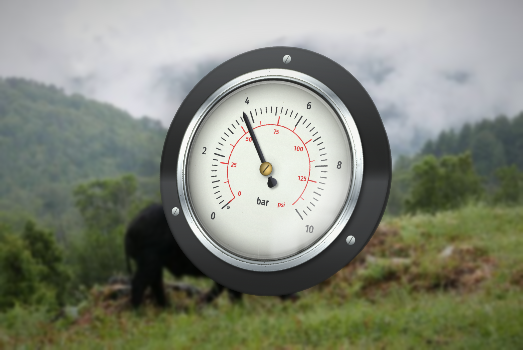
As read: 3.8 bar
